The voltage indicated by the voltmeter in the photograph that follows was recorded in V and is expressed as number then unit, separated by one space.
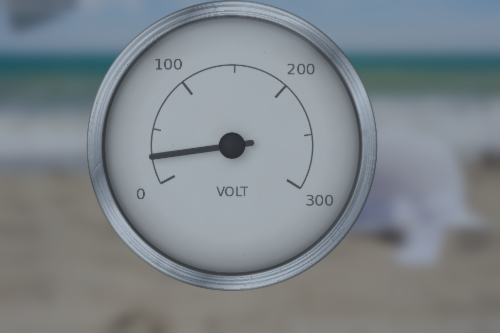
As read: 25 V
